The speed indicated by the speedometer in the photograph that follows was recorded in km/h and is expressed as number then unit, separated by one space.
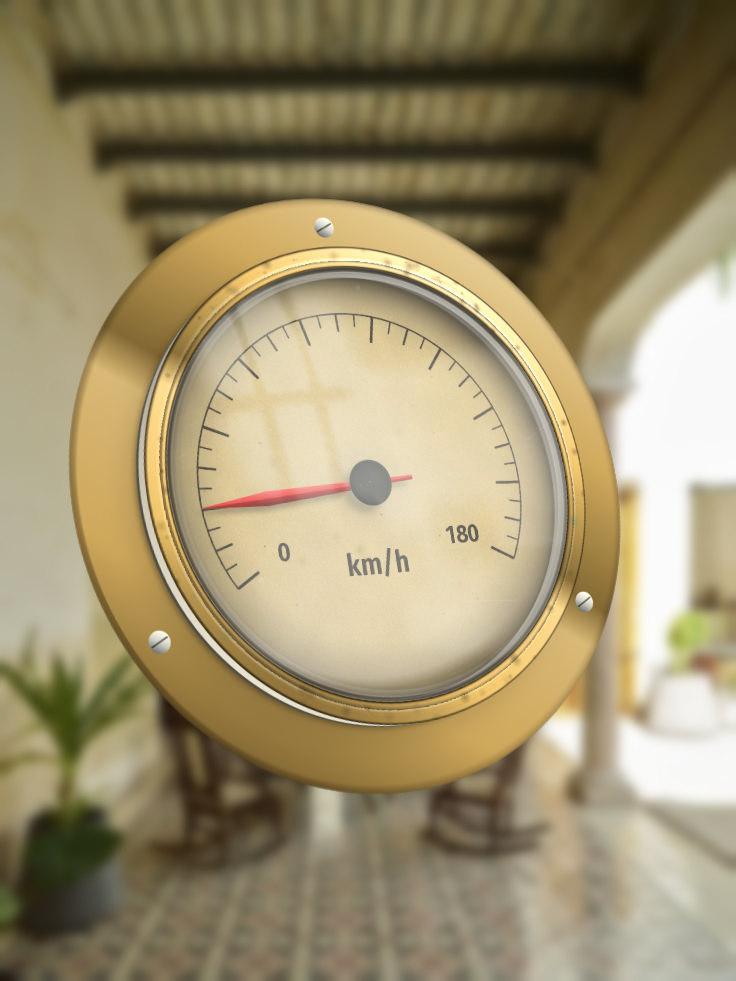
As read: 20 km/h
